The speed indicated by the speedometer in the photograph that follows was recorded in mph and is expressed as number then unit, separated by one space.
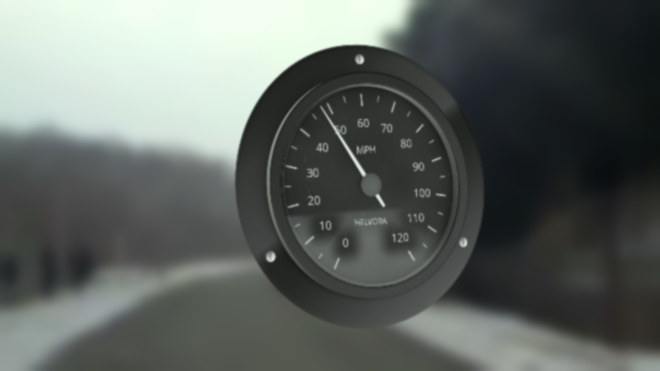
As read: 47.5 mph
